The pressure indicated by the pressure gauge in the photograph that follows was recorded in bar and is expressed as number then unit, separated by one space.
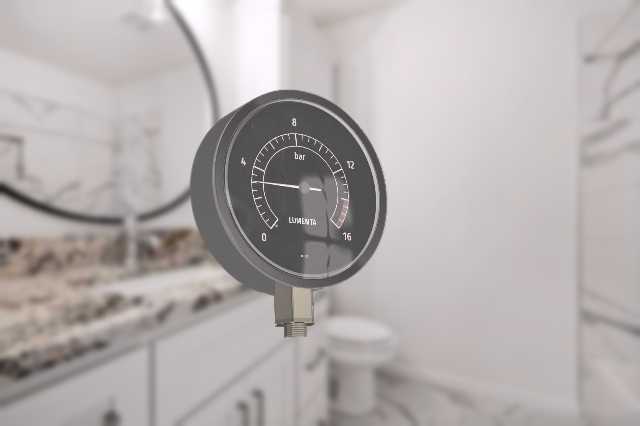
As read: 3 bar
